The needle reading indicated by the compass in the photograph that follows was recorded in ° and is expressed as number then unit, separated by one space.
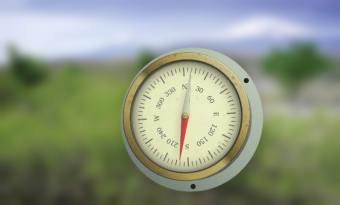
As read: 190 °
